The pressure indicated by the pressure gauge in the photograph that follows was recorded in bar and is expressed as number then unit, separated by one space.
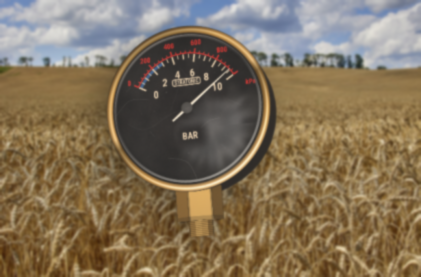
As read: 9.5 bar
